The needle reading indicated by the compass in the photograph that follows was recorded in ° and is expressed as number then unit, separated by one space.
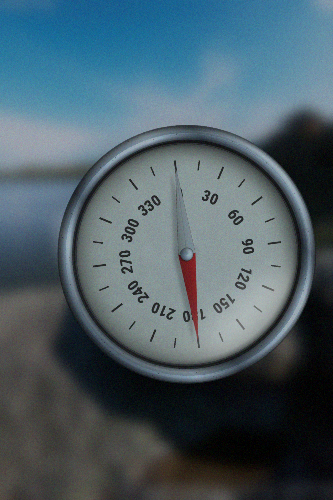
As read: 180 °
